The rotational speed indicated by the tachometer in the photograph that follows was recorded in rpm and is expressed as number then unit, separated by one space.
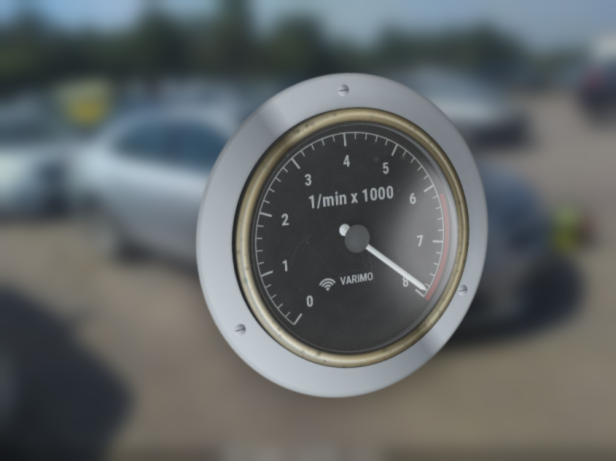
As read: 7900 rpm
